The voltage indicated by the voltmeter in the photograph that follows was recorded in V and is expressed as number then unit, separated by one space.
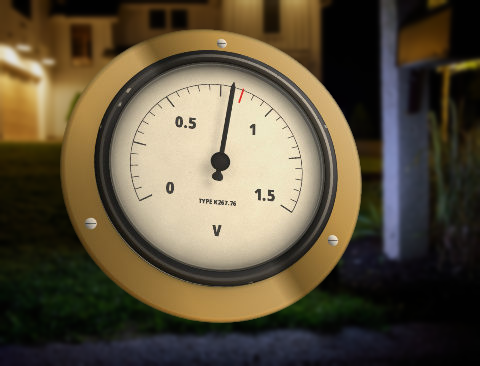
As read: 0.8 V
